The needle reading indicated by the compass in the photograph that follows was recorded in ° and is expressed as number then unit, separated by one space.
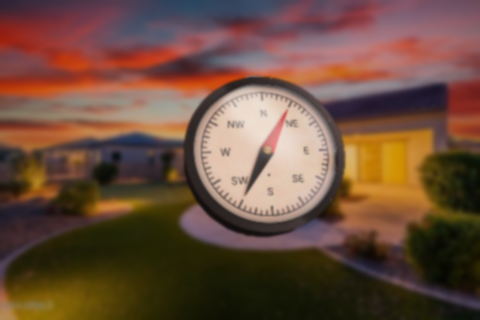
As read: 30 °
